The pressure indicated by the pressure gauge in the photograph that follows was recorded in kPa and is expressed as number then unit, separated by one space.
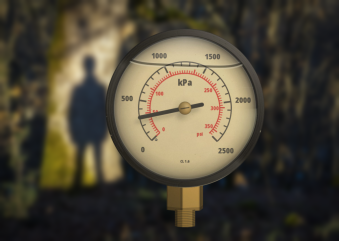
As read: 300 kPa
